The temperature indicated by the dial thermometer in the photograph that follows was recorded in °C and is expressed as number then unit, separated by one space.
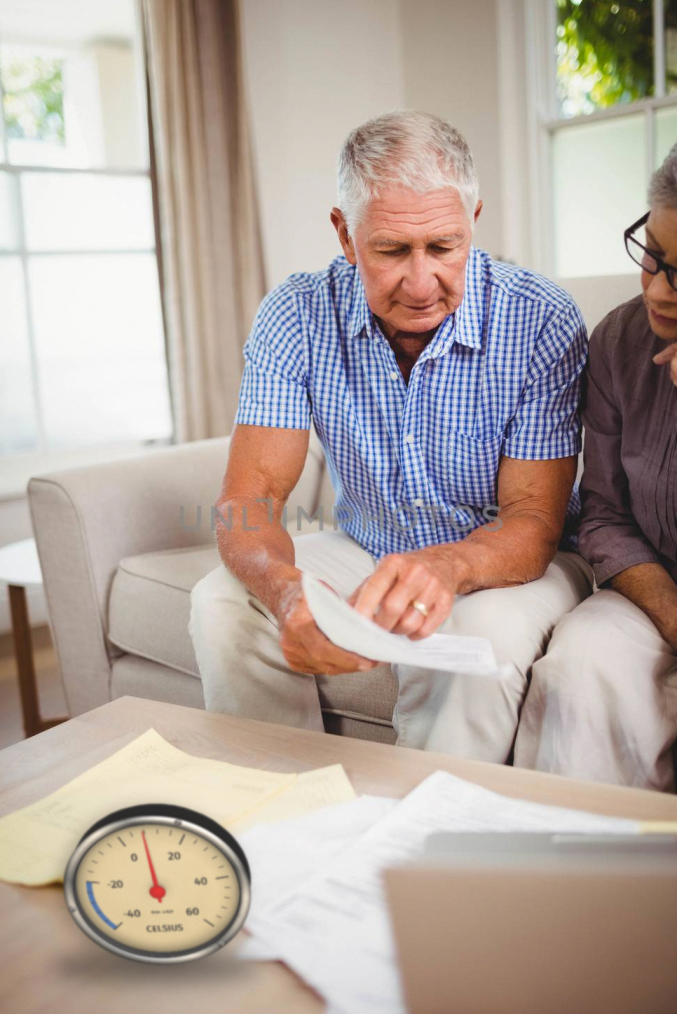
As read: 8 °C
